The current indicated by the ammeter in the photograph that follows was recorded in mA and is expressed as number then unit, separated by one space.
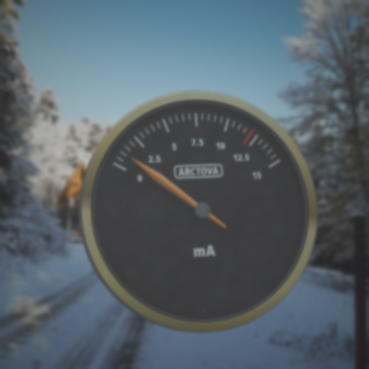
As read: 1 mA
